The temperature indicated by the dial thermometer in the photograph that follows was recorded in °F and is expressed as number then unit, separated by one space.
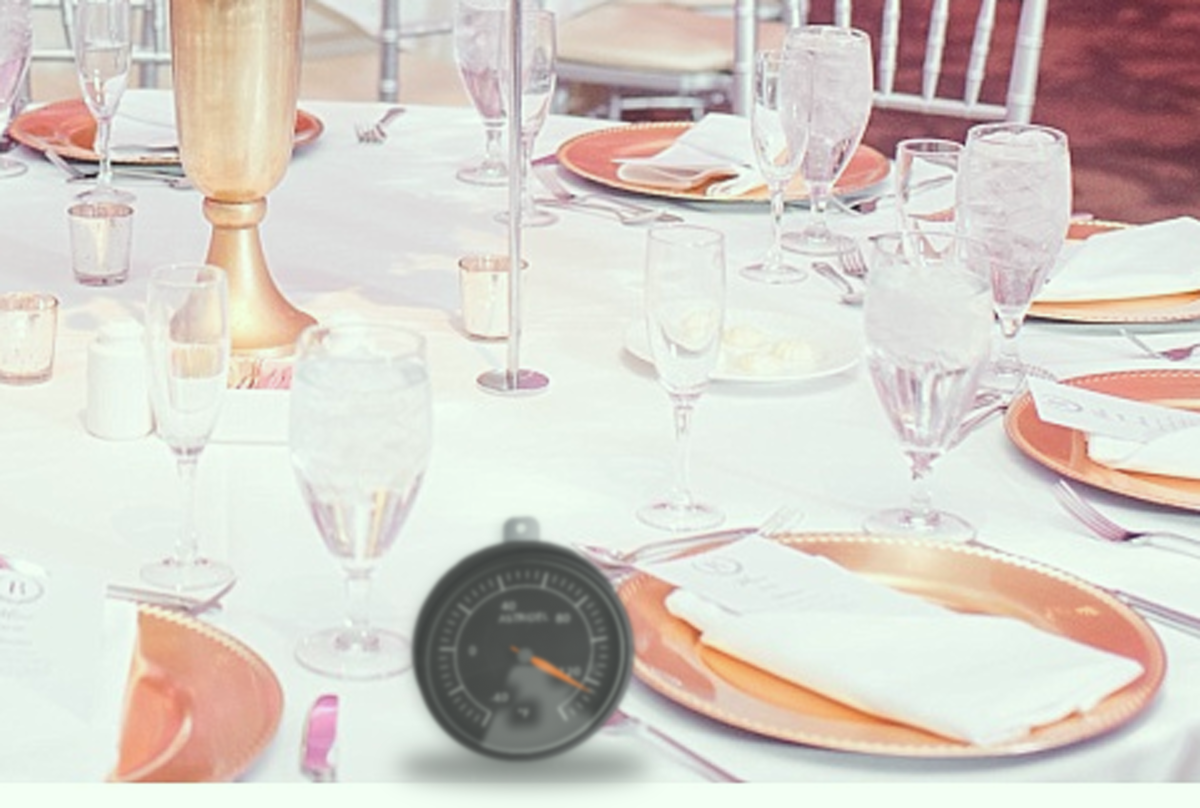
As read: 124 °F
